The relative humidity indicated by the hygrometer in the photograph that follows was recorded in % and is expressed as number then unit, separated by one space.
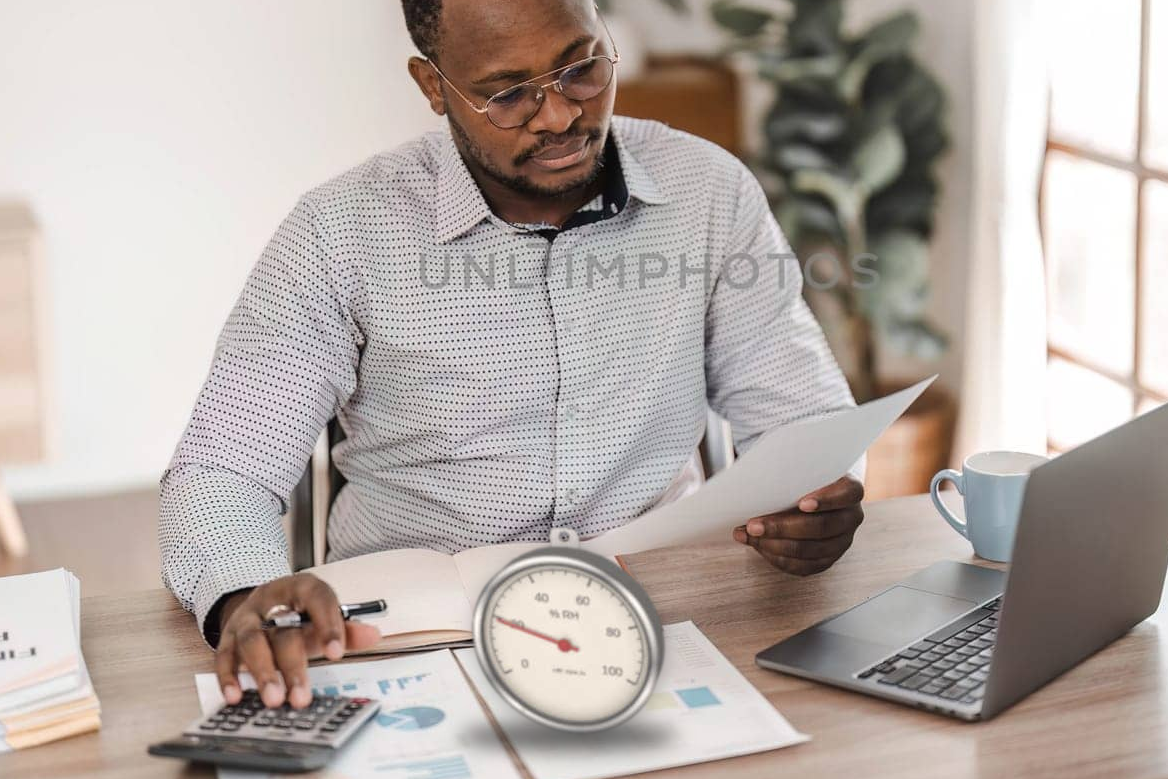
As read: 20 %
